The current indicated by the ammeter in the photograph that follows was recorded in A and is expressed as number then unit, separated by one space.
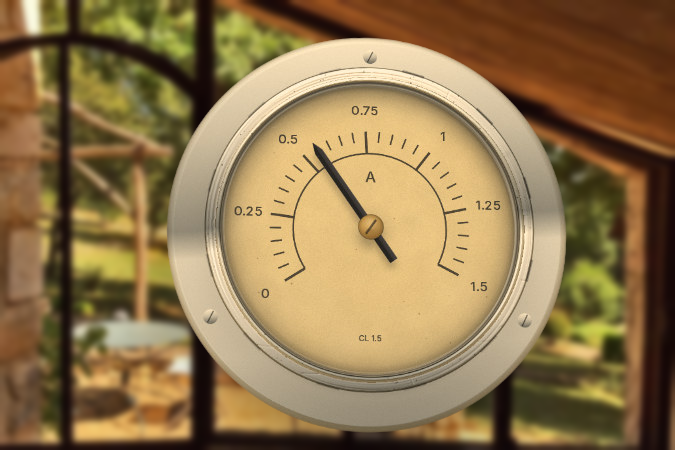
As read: 0.55 A
